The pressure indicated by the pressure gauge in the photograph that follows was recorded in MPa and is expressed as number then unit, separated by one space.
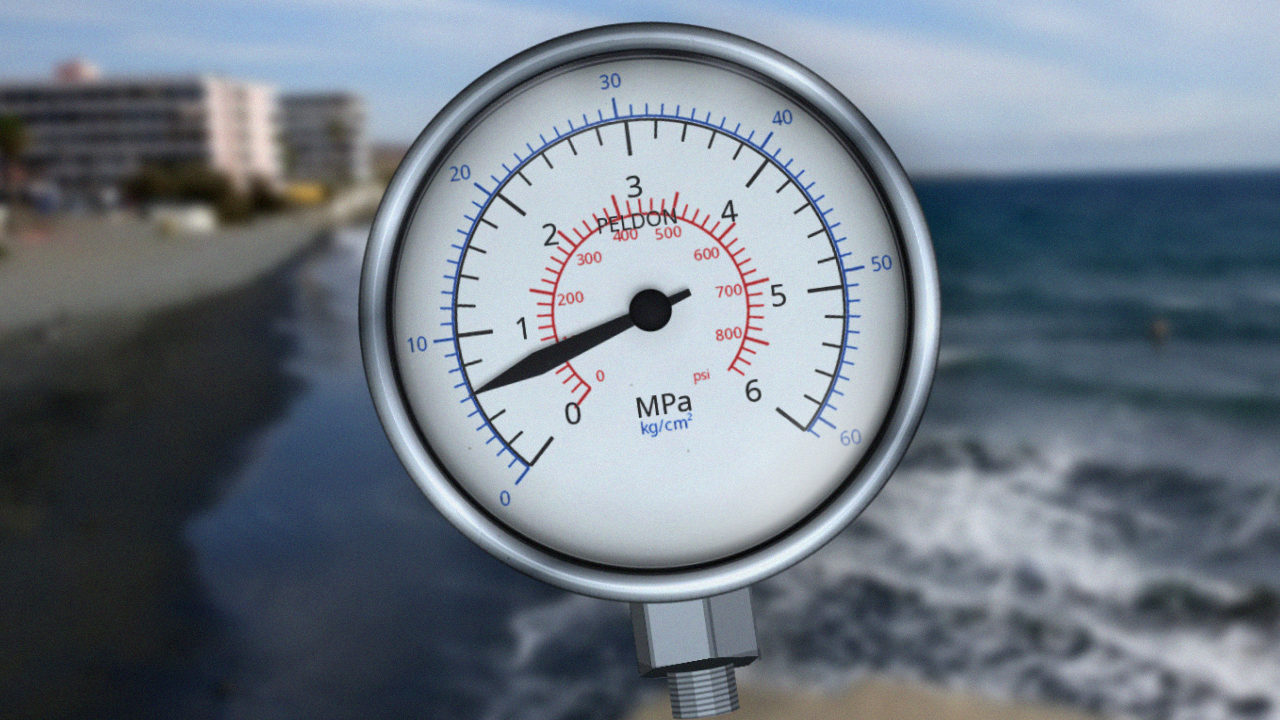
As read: 0.6 MPa
